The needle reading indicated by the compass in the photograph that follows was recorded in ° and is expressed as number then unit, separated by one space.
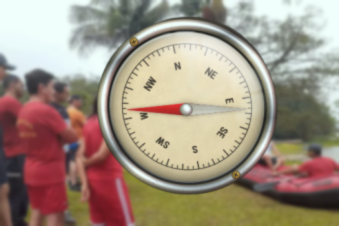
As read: 280 °
